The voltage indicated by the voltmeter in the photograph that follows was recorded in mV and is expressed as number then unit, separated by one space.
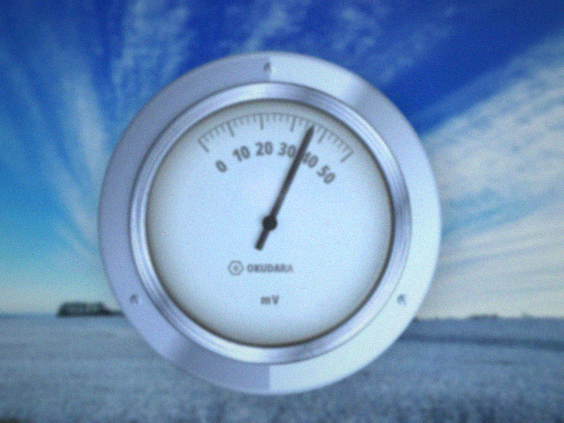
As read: 36 mV
